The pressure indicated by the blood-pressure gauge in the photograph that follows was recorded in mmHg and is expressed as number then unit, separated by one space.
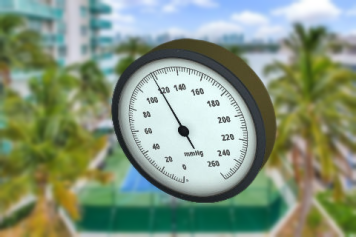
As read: 120 mmHg
